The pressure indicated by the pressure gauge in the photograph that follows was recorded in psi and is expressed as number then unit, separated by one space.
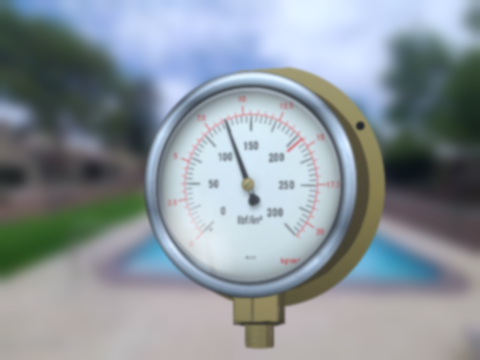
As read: 125 psi
